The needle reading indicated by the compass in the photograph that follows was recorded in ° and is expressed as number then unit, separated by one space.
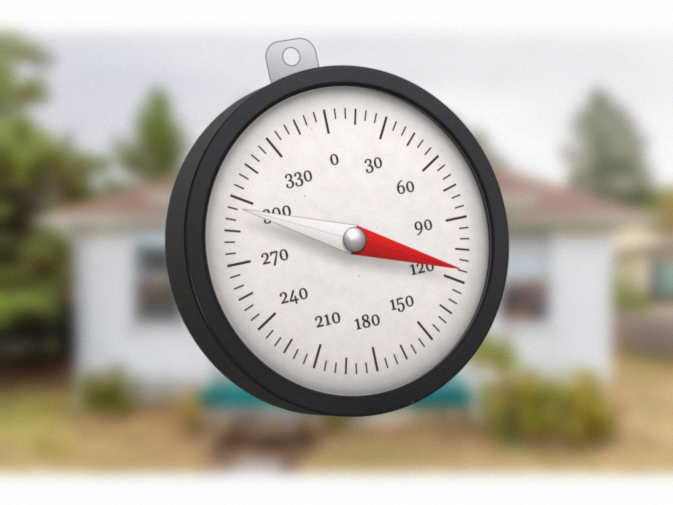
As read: 115 °
